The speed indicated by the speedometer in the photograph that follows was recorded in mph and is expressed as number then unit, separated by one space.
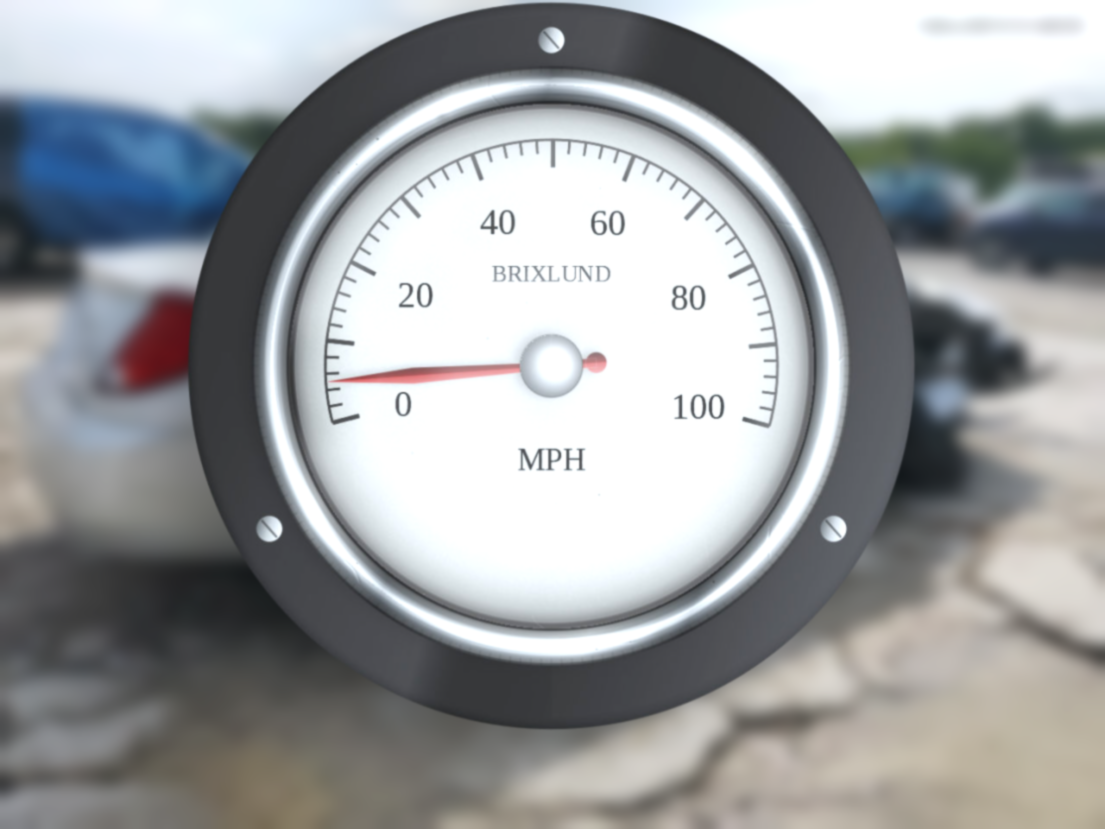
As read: 5 mph
